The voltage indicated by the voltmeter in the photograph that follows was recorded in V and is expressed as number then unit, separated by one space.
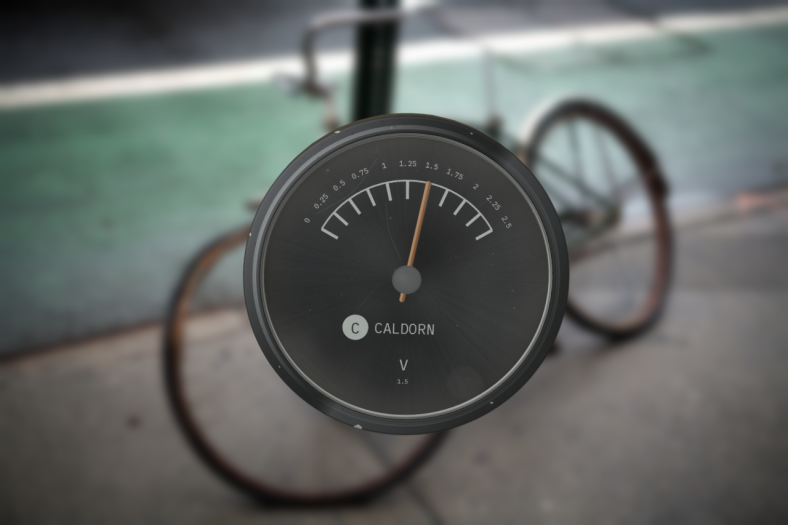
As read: 1.5 V
